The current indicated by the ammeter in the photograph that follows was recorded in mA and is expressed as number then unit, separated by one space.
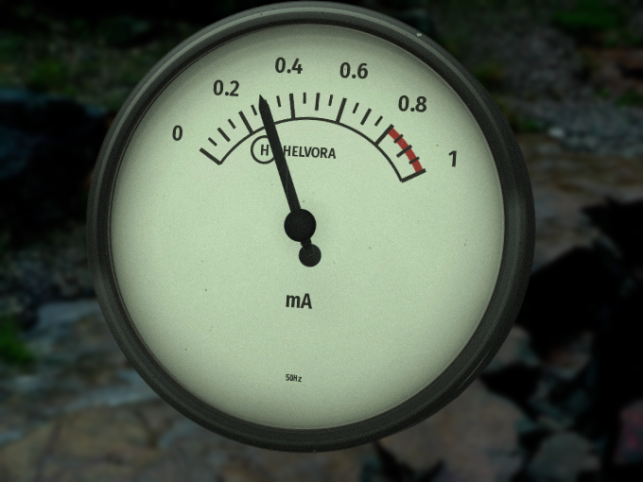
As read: 0.3 mA
